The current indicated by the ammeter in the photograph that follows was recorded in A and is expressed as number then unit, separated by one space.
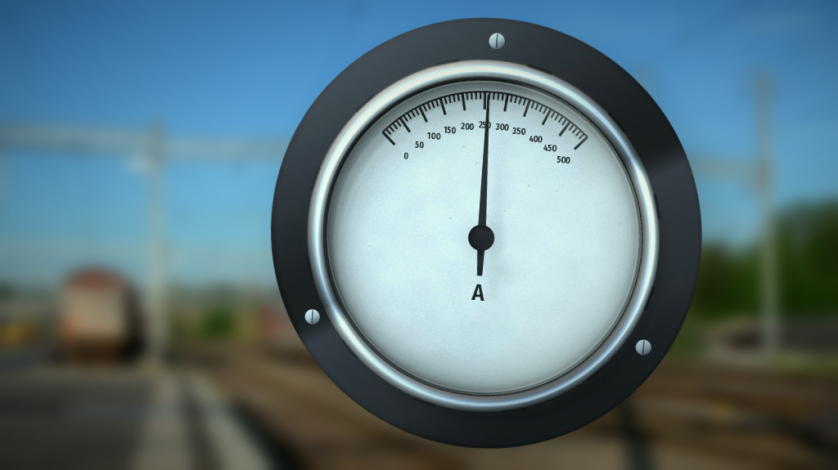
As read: 260 A
